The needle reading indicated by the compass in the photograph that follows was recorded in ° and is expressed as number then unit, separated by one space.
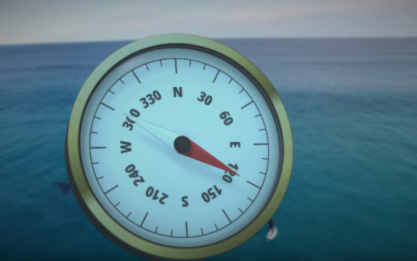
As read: 120 °
